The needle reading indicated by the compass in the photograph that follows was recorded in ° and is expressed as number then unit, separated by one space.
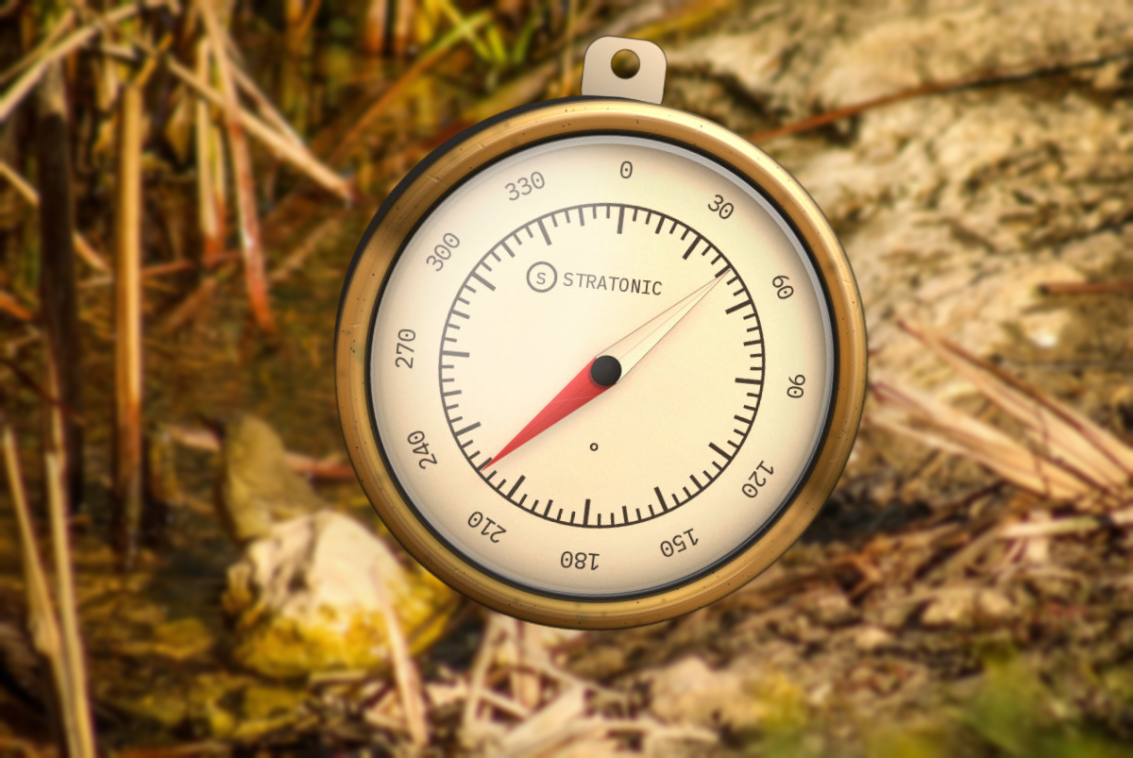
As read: 225 °
